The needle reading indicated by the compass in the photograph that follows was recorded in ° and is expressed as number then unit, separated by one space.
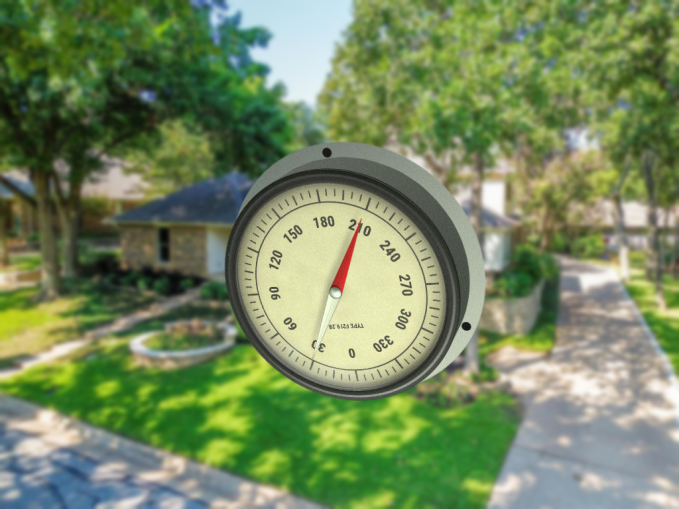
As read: 210 °
